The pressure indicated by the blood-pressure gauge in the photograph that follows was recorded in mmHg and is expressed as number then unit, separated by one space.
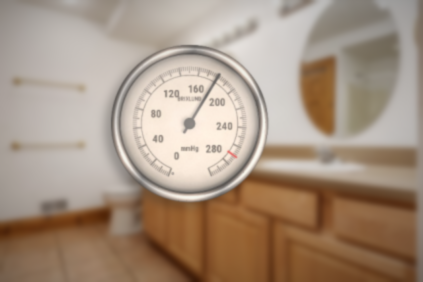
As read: 180 mmHg
